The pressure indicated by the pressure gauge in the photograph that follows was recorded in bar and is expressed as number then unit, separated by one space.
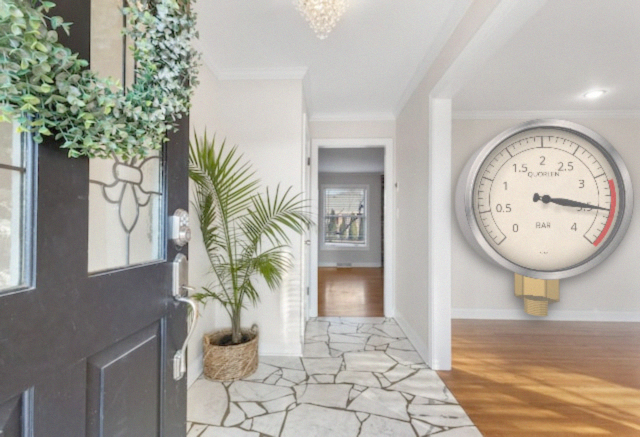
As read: 3.5 bar
